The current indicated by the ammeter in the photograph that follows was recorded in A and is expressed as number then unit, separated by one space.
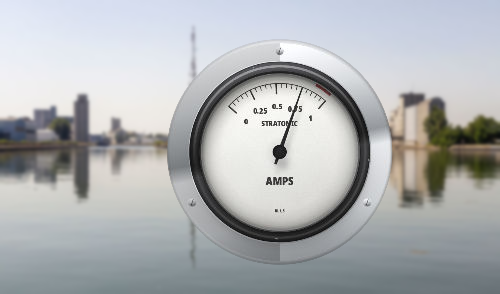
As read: 0.75 A
